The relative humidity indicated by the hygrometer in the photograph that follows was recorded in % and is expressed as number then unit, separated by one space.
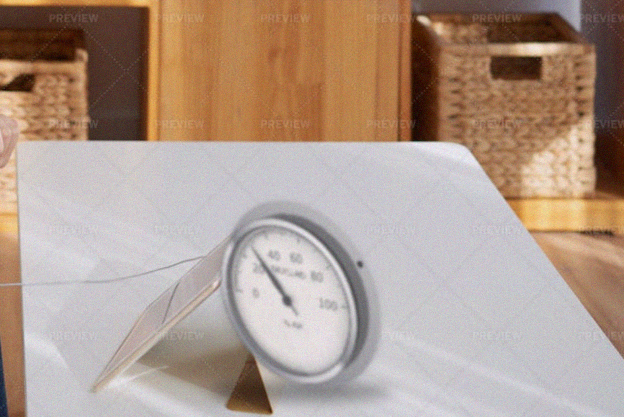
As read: 30 %
